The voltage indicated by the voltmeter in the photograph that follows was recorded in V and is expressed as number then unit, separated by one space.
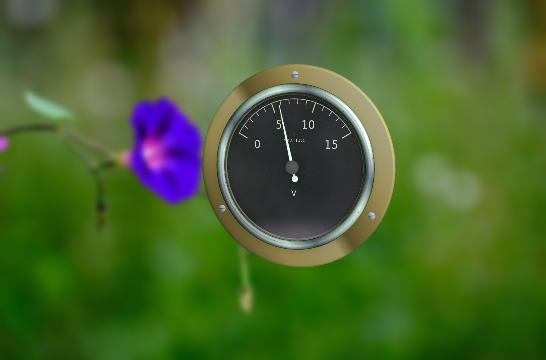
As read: 6 V
